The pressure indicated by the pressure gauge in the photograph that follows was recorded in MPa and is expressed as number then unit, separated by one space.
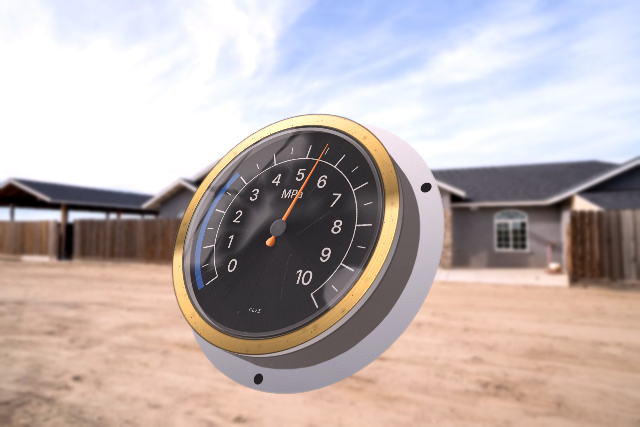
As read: 5.5 MPa
